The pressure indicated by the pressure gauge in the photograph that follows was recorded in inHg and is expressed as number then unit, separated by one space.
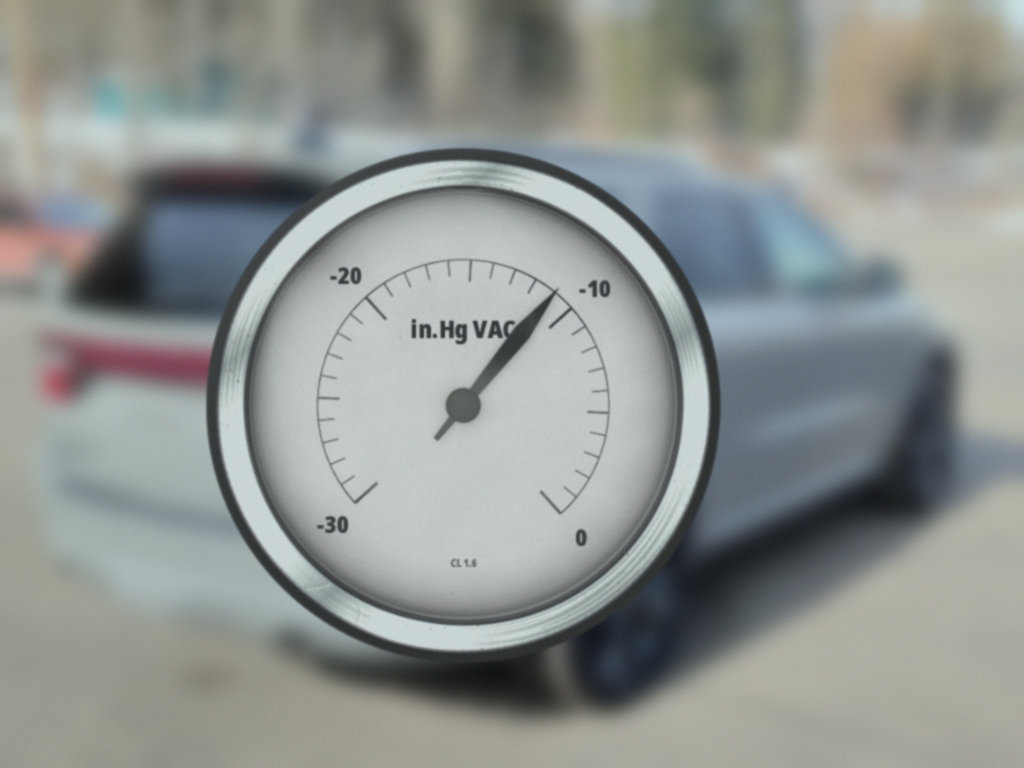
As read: -11 inHg
